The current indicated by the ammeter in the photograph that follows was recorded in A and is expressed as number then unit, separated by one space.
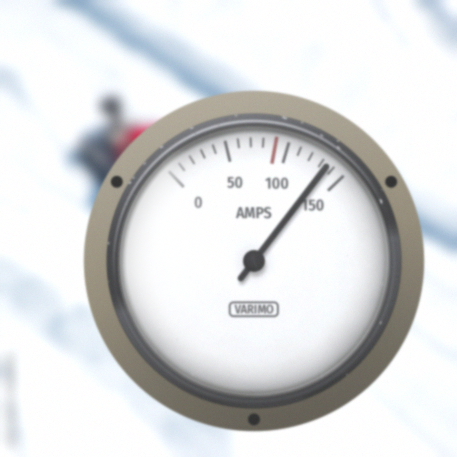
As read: 135 A
